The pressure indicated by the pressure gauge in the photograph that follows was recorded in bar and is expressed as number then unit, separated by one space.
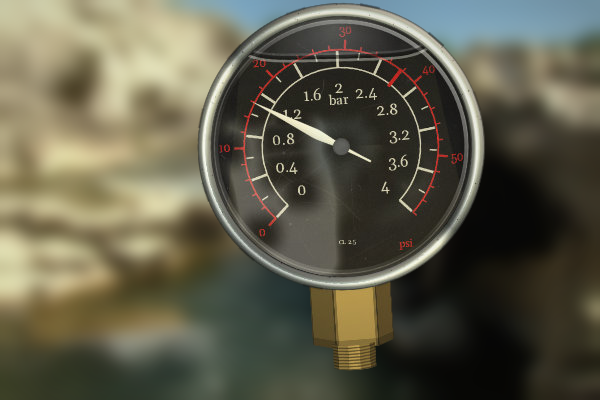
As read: 1.1 bar
